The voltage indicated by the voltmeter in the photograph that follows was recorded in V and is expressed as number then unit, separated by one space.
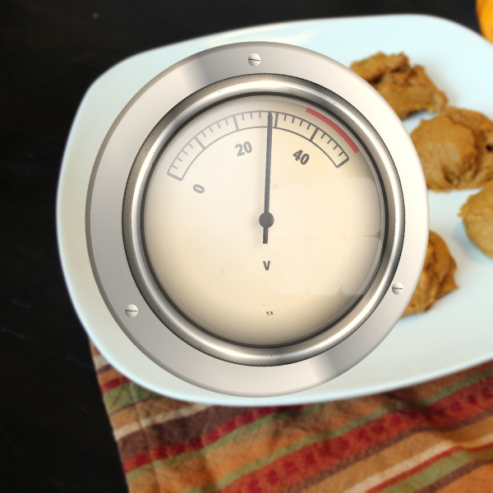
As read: 28 V
